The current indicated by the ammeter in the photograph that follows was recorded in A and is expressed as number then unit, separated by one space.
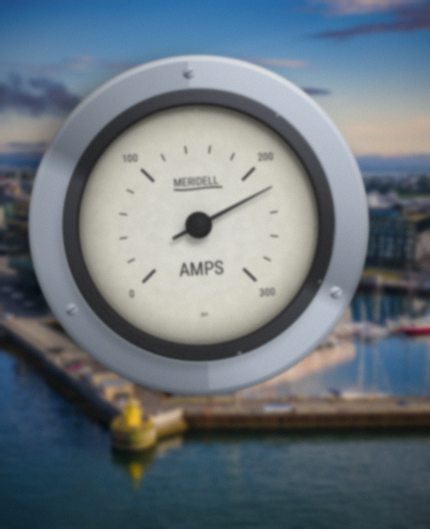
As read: 220 A
